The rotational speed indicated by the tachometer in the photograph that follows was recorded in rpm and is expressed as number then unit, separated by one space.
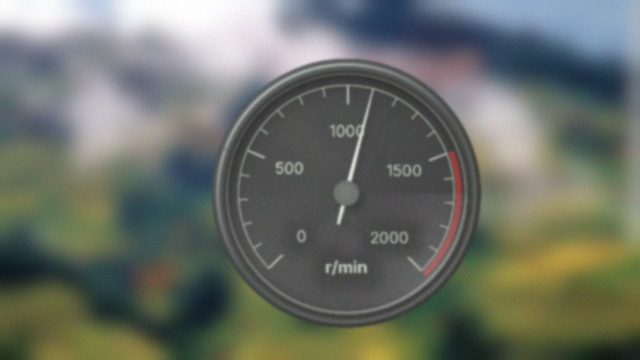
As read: 1100 rpm
